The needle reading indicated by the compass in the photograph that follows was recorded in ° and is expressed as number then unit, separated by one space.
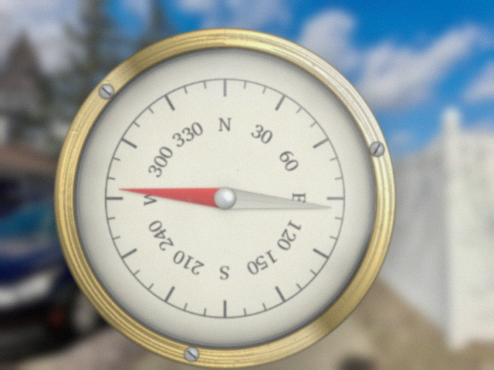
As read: 275 °
